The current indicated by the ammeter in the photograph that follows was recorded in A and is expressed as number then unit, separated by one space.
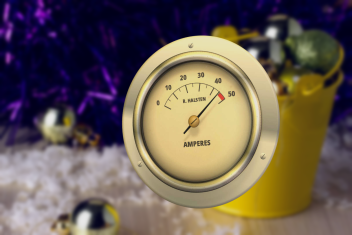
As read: 45 A
